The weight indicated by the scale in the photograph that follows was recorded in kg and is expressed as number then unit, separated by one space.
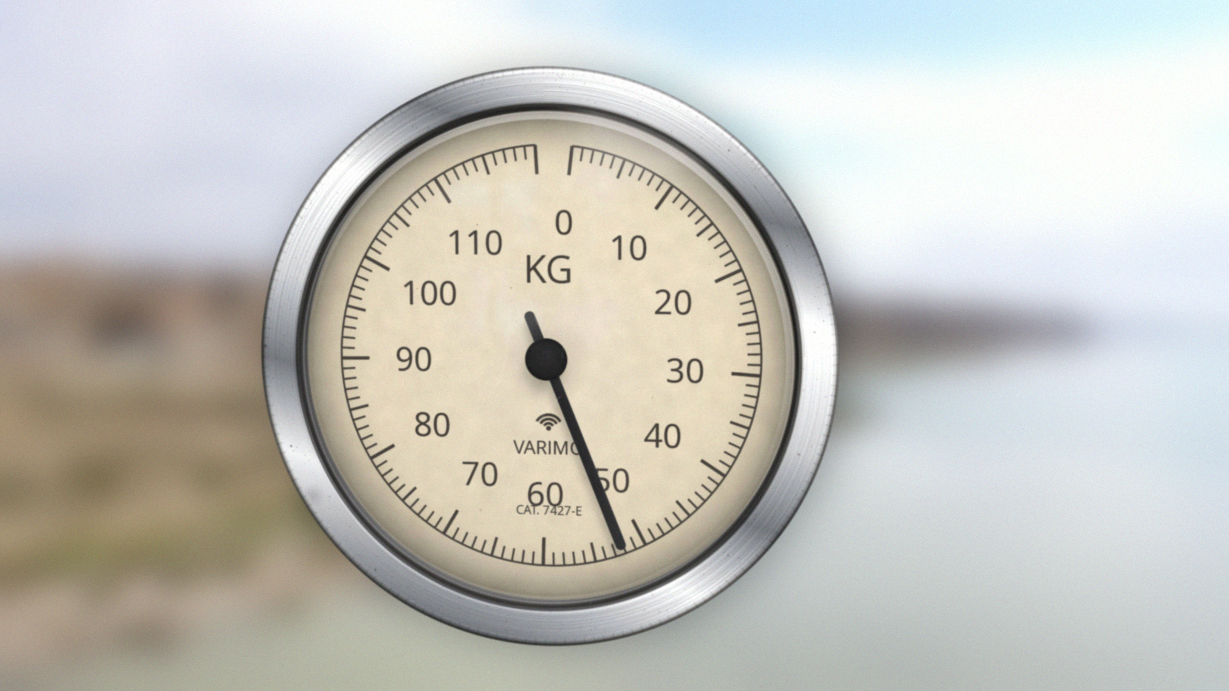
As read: 52 kg
